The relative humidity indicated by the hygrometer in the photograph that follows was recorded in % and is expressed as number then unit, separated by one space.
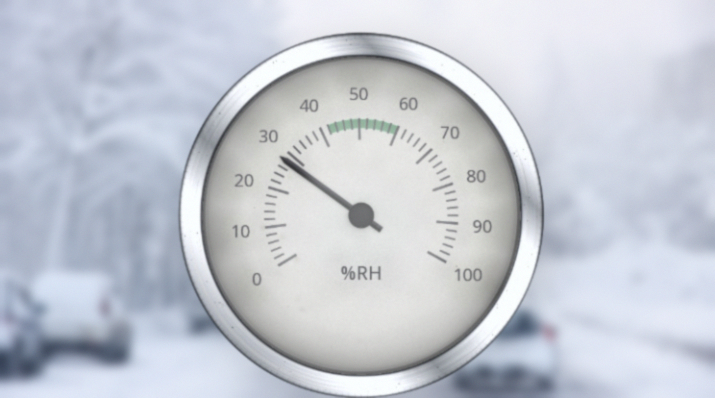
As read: 28 %
